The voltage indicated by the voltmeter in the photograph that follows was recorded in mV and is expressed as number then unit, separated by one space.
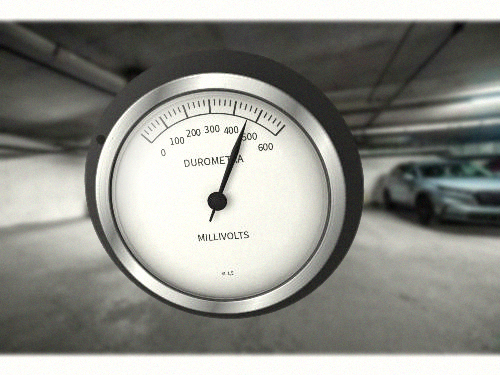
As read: 460 mV
